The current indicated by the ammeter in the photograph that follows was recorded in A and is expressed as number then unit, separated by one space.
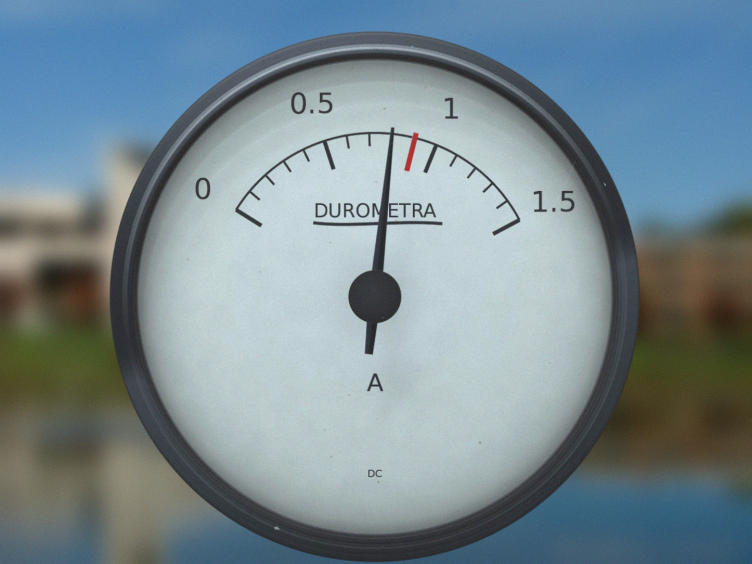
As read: 0.8 A
